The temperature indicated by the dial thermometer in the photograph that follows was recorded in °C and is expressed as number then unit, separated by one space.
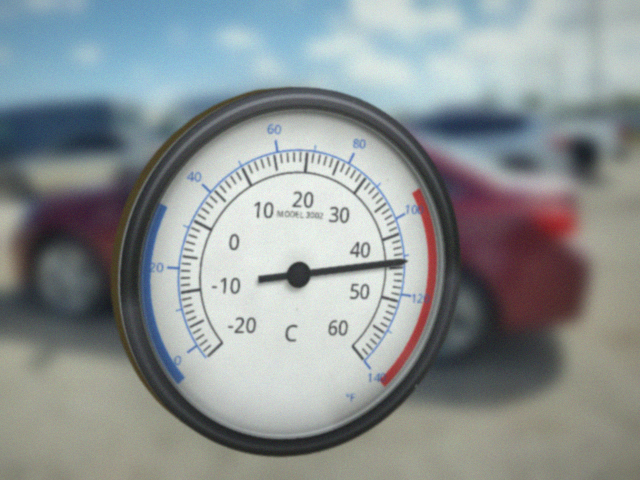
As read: 44 °C
